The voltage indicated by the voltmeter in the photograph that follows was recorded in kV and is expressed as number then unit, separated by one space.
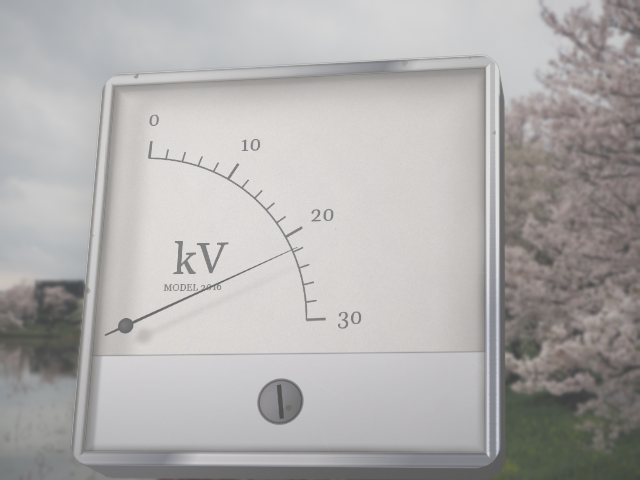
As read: 22 kV
